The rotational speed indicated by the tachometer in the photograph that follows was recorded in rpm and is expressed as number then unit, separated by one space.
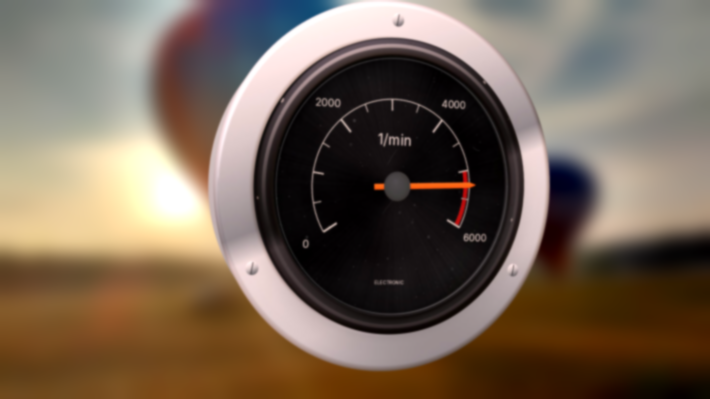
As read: 5250 rpm
